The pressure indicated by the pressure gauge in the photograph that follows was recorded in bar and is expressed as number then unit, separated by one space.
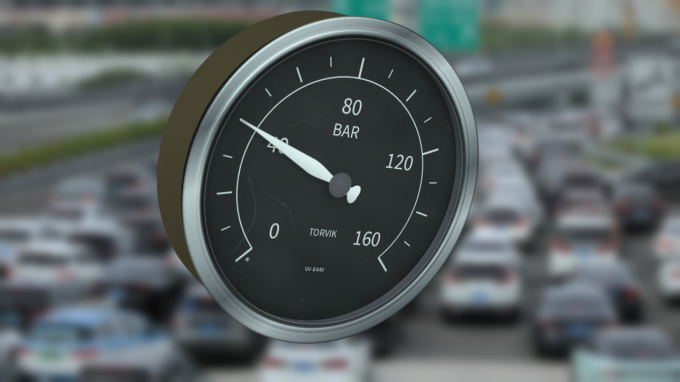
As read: 40 bar
